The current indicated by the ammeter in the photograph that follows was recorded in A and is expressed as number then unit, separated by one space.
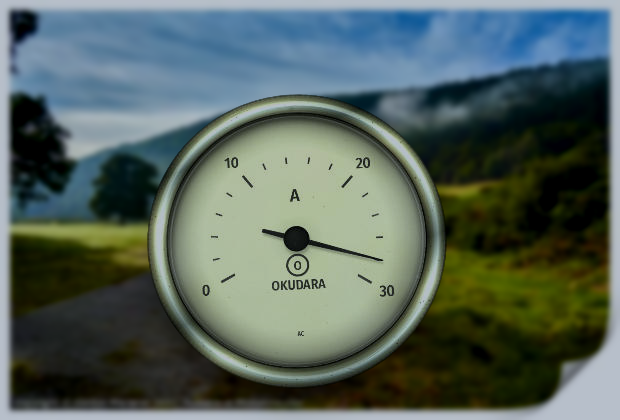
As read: 28 A
